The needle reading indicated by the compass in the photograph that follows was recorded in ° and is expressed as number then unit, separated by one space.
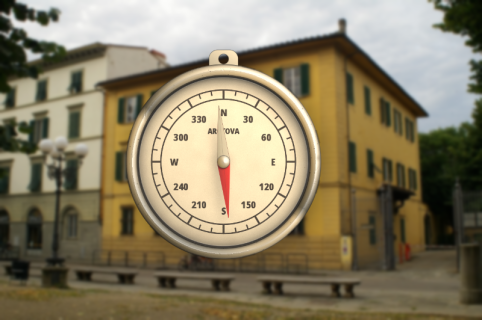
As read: 175 °
